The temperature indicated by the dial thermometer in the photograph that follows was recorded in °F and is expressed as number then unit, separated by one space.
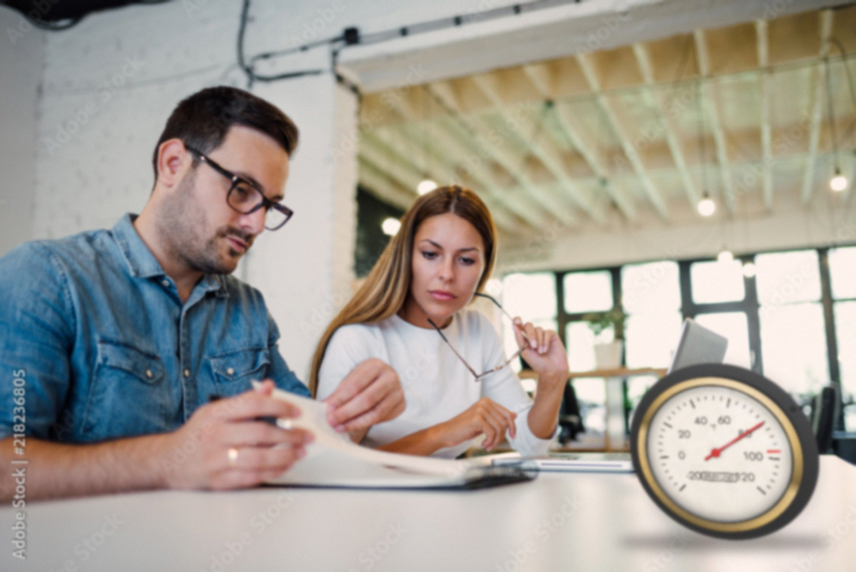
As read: 80 °F
